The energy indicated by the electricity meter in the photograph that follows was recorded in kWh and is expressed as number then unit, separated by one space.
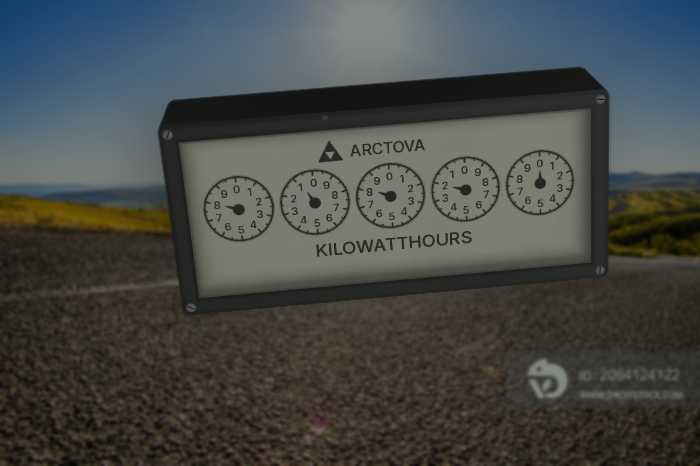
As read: 80820 kWh
